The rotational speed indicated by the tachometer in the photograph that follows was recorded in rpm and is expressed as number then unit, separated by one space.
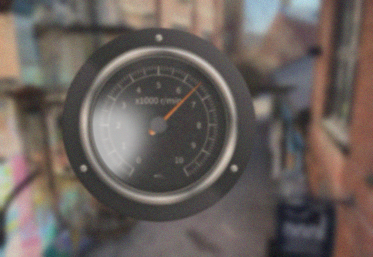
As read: 6500 rpm
